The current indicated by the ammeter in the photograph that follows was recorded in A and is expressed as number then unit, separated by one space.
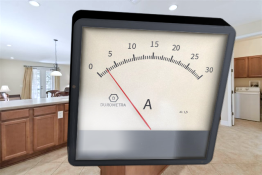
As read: 2.5 A
